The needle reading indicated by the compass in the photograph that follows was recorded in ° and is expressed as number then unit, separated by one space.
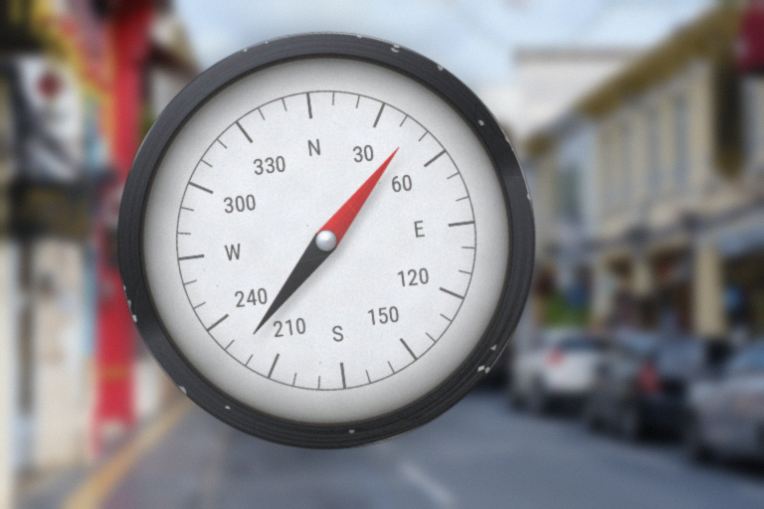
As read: 45 °
